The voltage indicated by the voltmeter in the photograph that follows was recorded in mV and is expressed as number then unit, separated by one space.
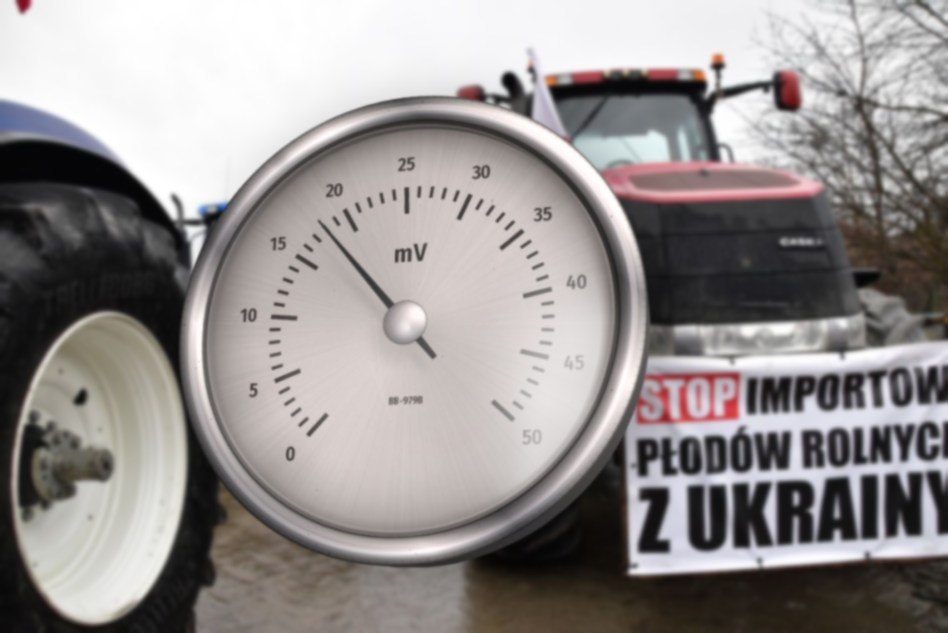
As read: 18 mV
